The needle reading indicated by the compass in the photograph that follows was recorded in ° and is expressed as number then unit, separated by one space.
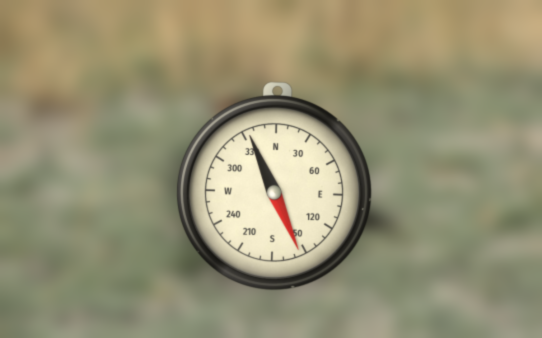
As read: 155 °
